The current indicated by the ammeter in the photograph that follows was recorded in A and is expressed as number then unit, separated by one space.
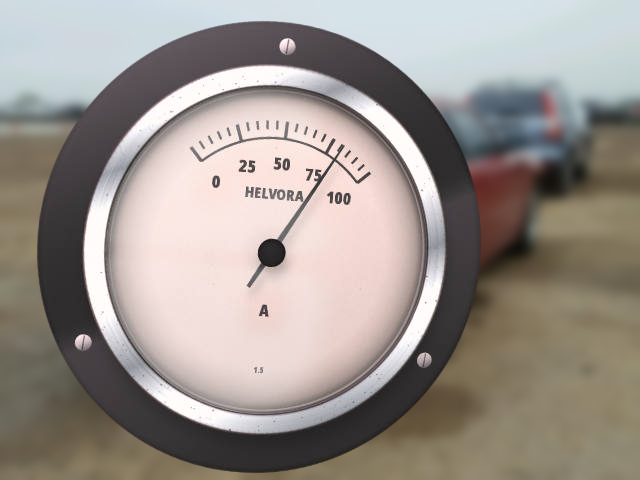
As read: 80 A
